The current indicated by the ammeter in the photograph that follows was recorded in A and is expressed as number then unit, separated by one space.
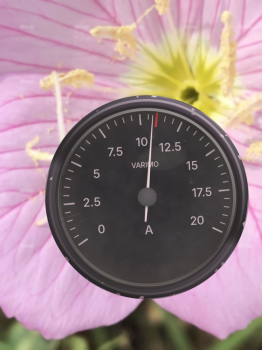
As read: 10.75 A
